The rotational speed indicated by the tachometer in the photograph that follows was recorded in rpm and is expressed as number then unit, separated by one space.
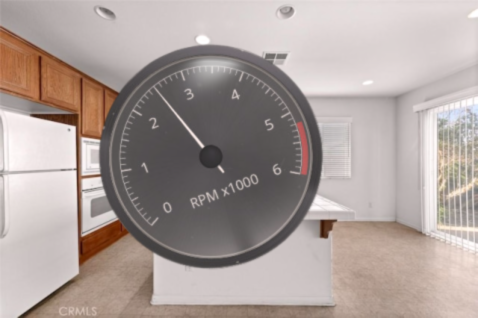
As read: 2500 rpm
